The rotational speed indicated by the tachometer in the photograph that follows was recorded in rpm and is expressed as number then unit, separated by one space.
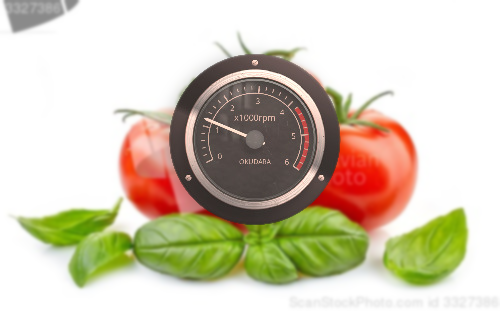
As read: 1200 rpm
